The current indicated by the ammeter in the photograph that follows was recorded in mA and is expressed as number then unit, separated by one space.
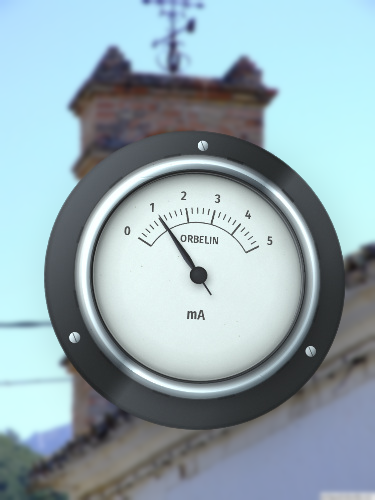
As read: 1 mA
